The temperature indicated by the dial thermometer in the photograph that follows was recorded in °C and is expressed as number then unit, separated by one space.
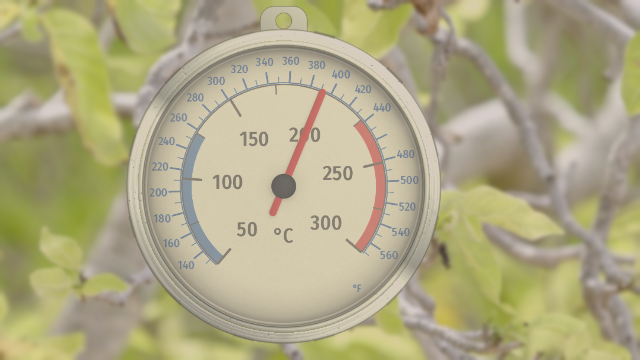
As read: 200 °C
